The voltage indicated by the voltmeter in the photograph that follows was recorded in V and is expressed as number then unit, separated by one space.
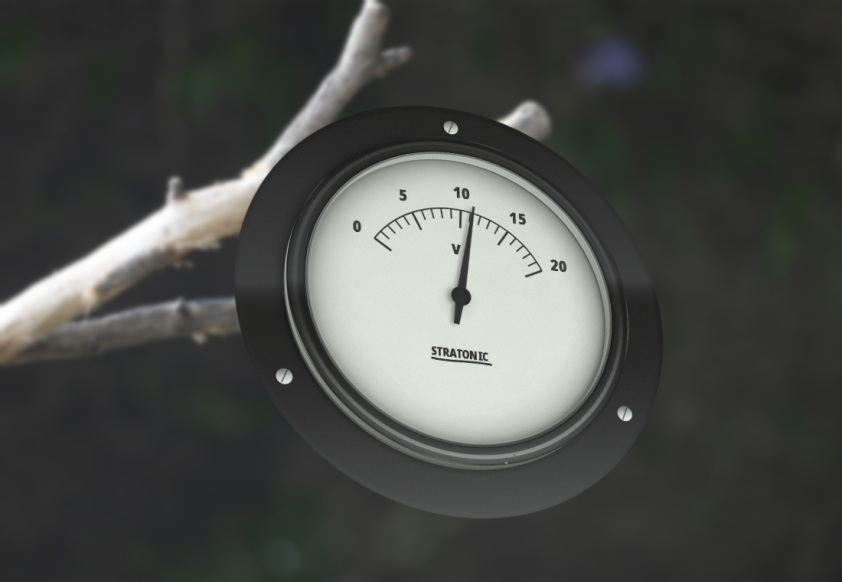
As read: 11 V
